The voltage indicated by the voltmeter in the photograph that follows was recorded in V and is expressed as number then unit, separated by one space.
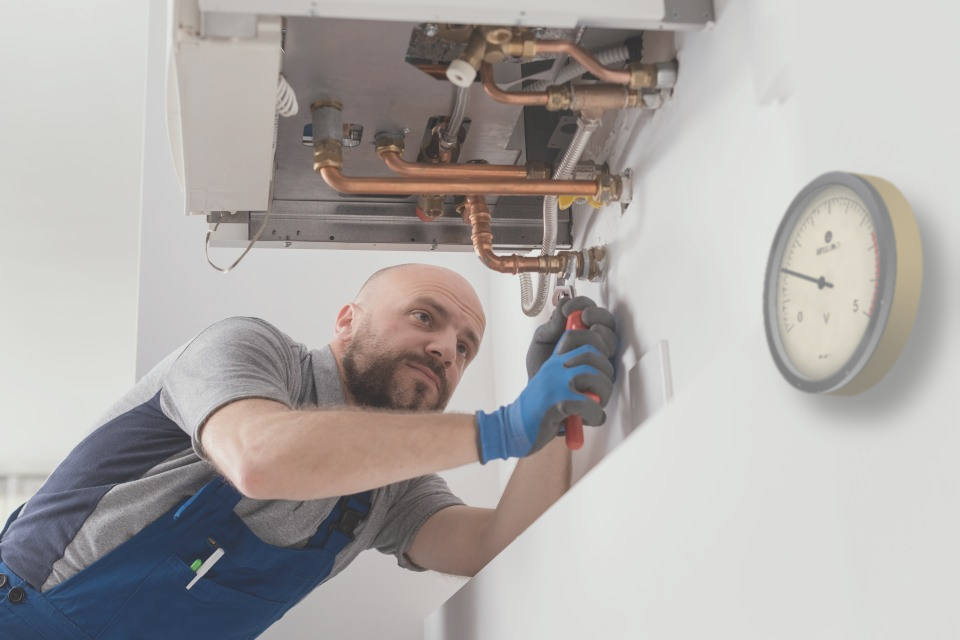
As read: 1 V
